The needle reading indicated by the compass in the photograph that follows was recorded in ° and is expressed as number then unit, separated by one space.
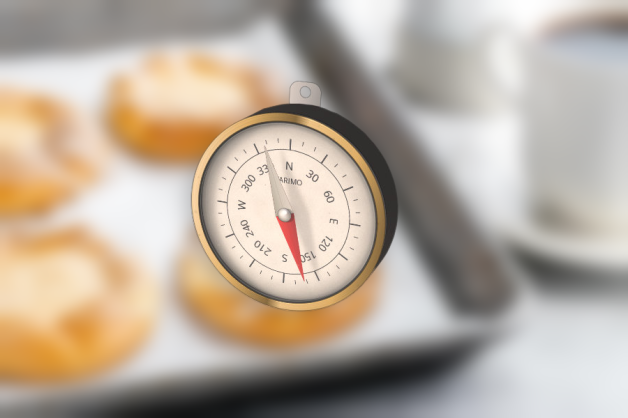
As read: 160 °
